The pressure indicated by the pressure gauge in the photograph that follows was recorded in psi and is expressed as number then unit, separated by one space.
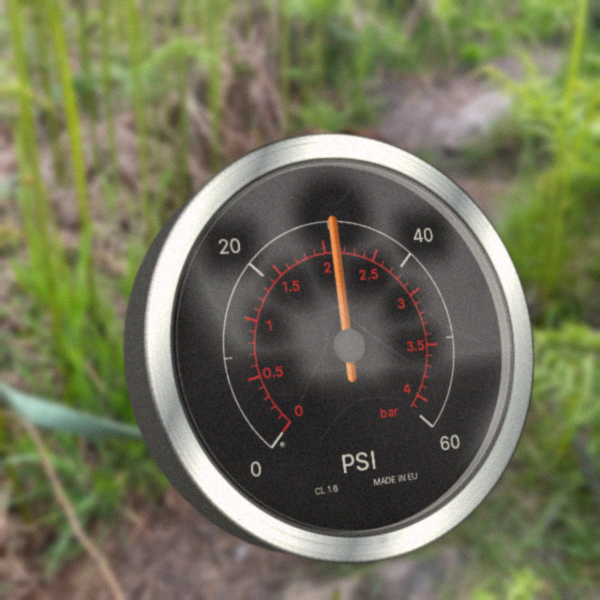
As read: 30 psi
